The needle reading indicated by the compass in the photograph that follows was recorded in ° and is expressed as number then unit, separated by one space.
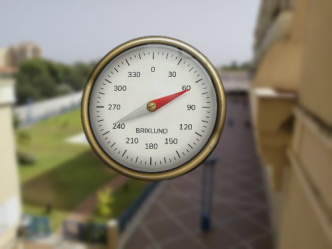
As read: 65 °
